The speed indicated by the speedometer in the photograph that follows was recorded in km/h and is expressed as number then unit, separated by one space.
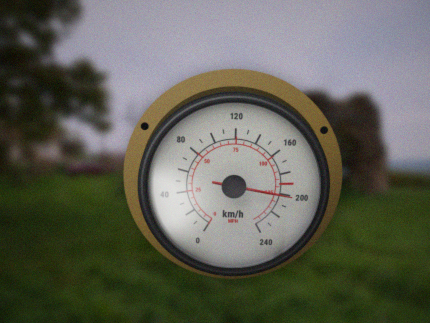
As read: 200 km/h
